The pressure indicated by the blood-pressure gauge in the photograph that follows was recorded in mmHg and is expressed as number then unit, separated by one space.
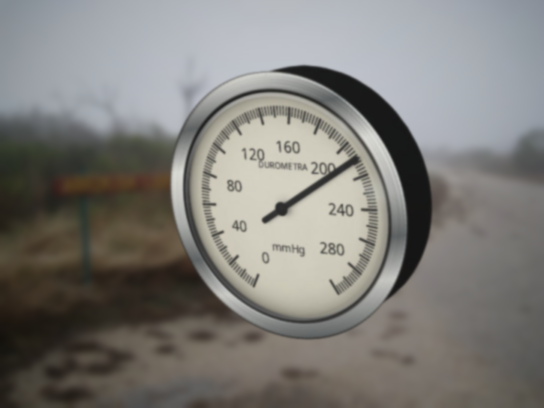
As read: 210 mmHg
